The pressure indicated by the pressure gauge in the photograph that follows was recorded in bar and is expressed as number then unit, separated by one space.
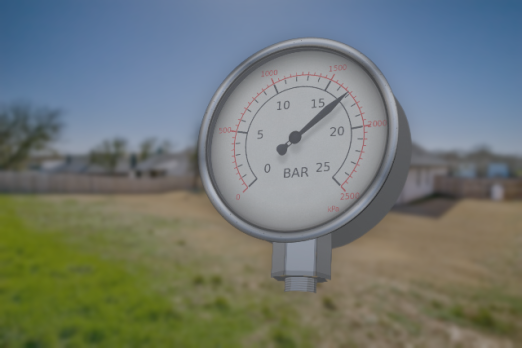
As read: 17 bar
